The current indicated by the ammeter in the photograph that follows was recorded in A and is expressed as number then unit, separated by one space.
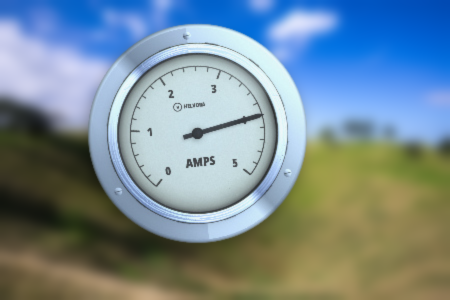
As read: 4 A
